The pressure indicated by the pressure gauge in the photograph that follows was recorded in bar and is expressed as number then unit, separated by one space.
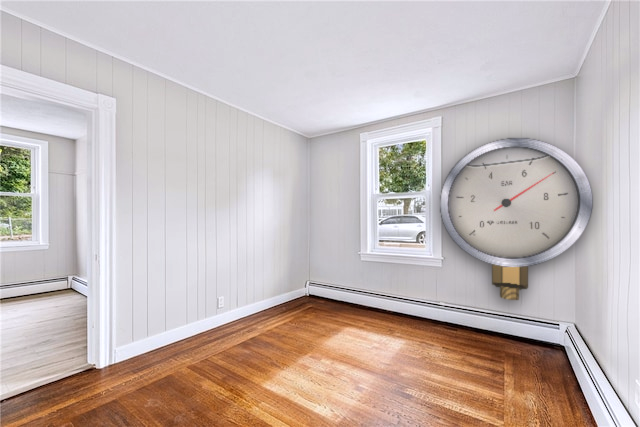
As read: 7 bar
